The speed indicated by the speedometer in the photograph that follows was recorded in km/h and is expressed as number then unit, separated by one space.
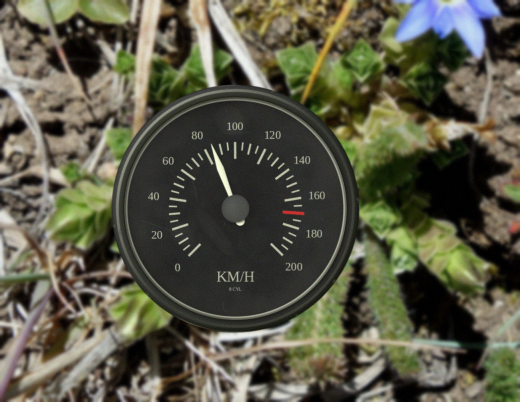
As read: 85 km/h
